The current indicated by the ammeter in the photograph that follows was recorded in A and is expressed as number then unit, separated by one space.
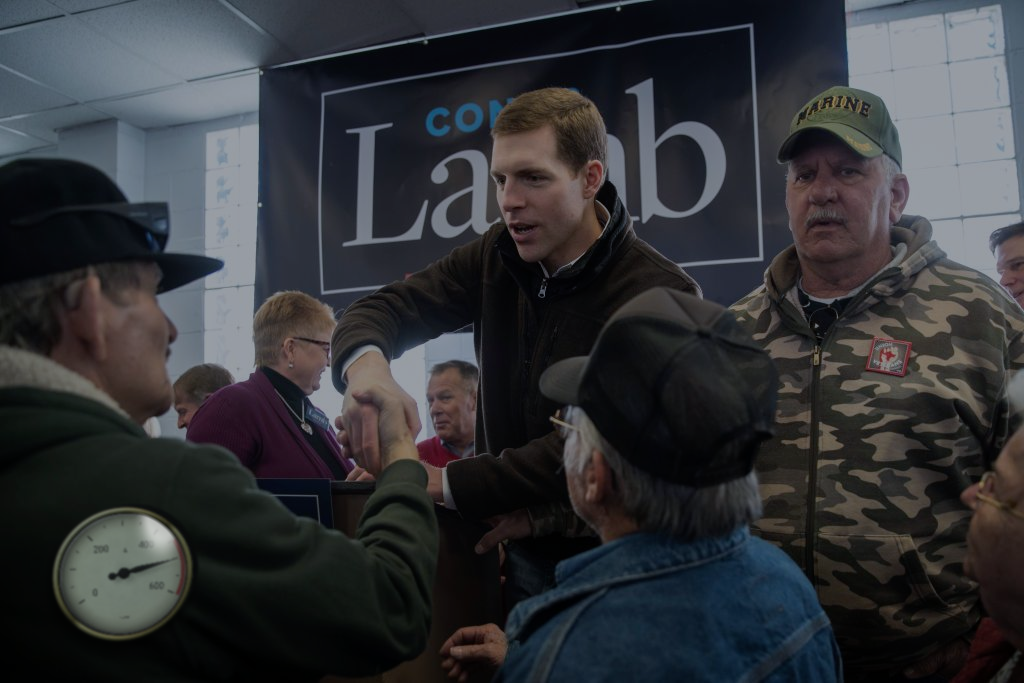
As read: 500 A
